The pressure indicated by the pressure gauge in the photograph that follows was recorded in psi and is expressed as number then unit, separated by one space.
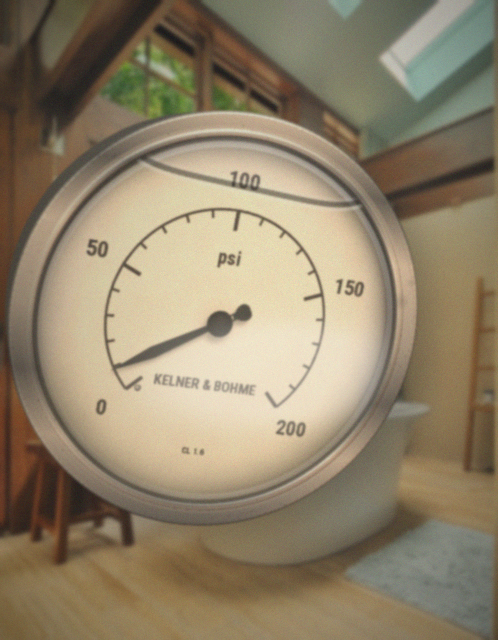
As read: 10 psi
